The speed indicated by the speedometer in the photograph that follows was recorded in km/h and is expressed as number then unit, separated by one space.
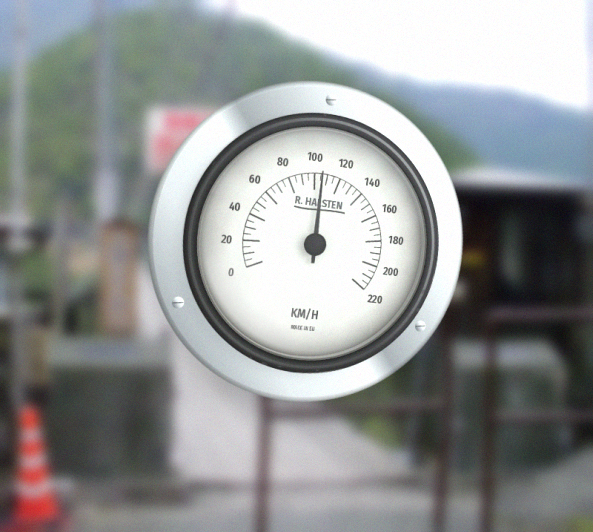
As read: 105 km/h
